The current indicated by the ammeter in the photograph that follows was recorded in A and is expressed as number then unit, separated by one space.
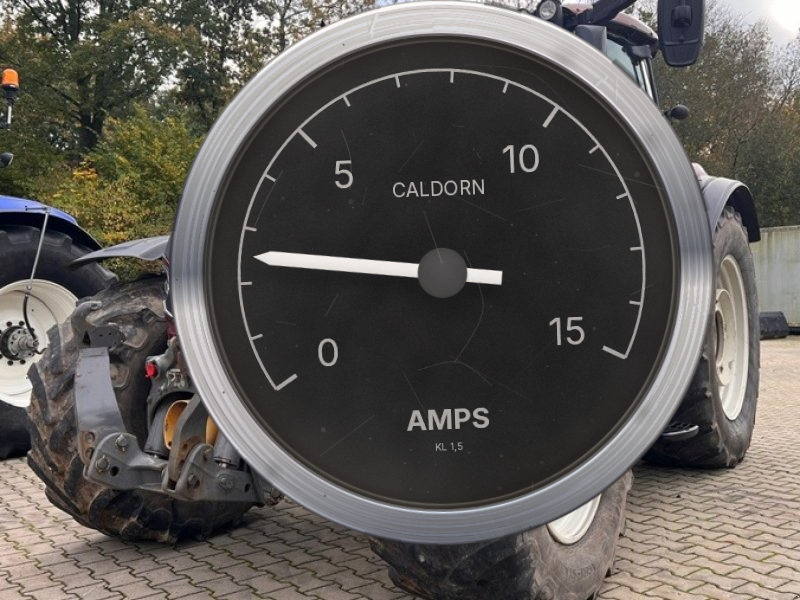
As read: 2.5 A
